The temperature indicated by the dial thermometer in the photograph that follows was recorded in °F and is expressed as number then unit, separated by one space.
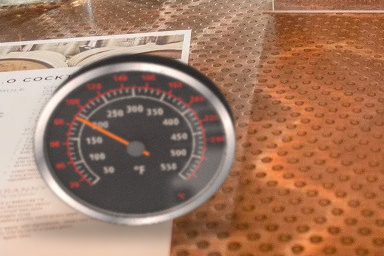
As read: 200 °F
